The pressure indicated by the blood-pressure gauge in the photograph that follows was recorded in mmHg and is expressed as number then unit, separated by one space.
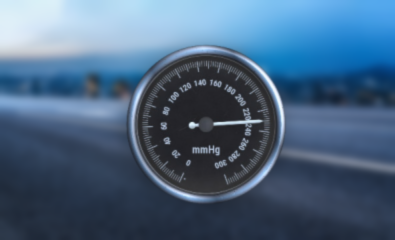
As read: 230 mmHg
